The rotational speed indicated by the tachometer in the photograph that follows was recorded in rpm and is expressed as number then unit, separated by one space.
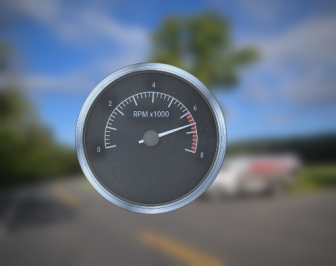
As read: 6600 rpm
